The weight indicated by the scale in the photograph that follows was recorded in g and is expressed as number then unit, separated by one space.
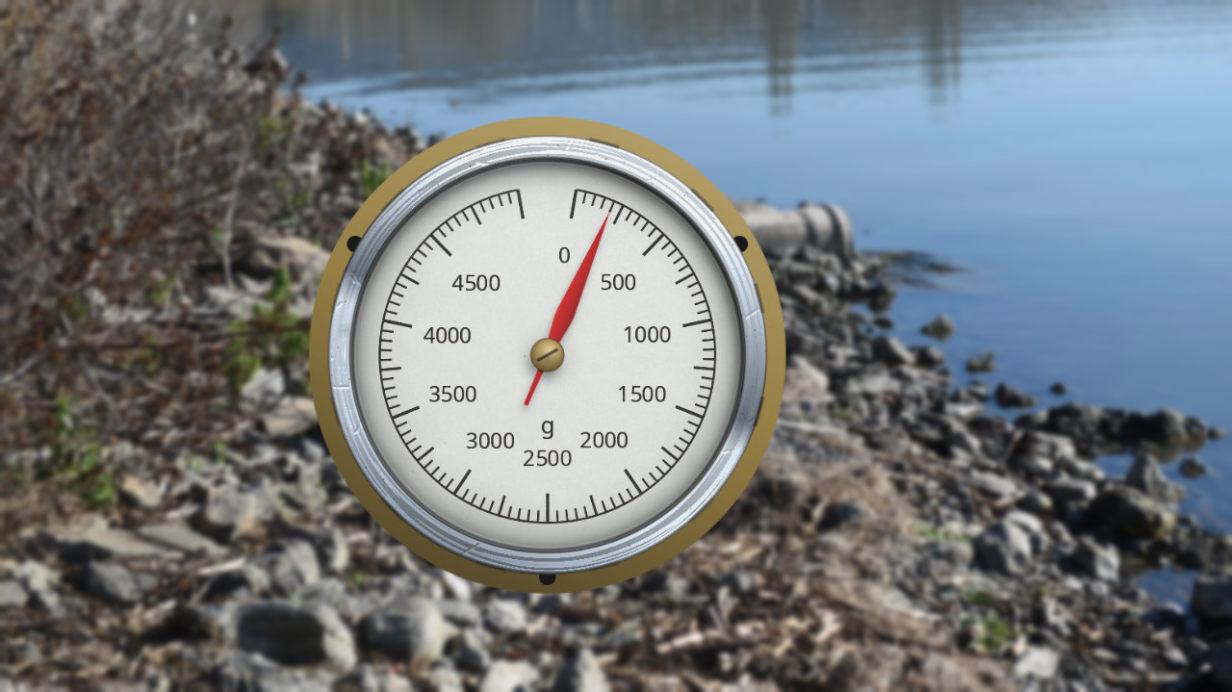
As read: 200 g
